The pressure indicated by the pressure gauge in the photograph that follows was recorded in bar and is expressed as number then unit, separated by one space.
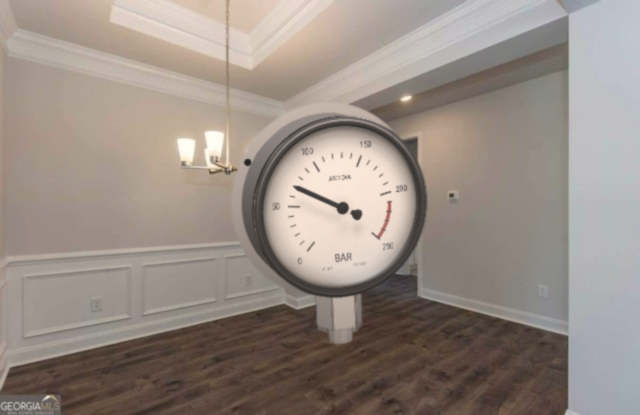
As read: 70 bar
